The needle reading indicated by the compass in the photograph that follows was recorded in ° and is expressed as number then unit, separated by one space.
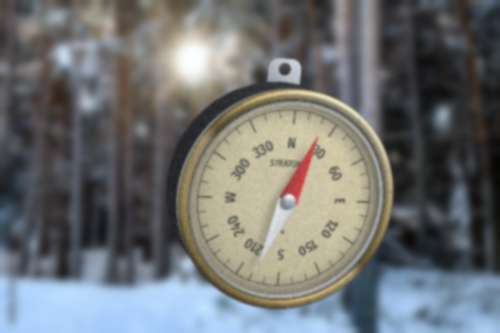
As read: 20 °
